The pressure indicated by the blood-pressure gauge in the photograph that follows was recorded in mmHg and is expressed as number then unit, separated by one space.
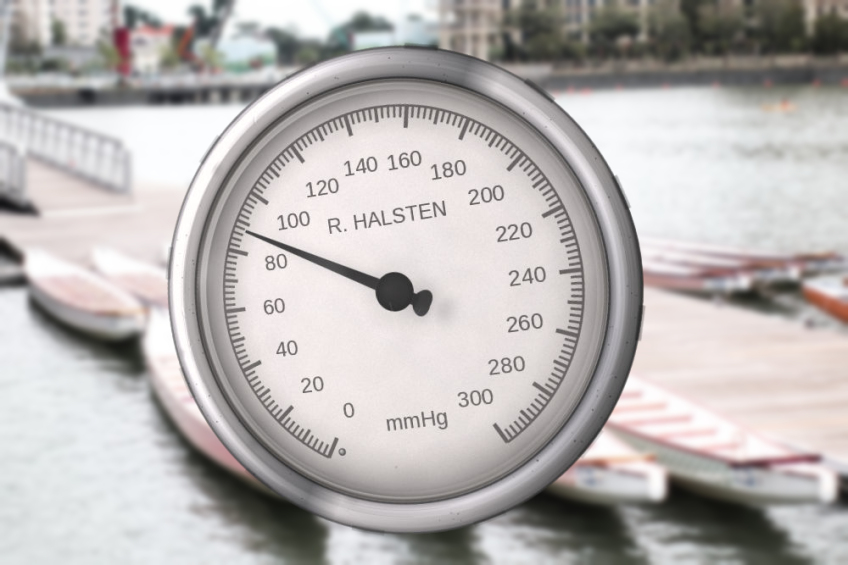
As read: 88 mmHg
